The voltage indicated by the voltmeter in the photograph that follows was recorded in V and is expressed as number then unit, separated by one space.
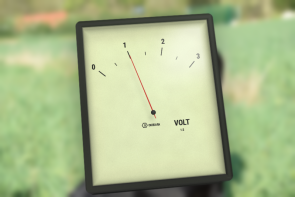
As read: 1 V
